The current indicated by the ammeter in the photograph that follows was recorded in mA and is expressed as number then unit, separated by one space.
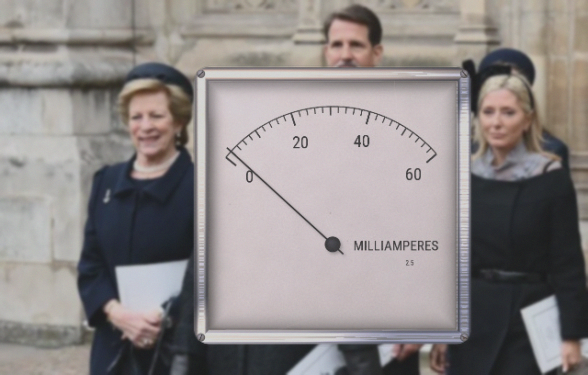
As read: 2 mA
